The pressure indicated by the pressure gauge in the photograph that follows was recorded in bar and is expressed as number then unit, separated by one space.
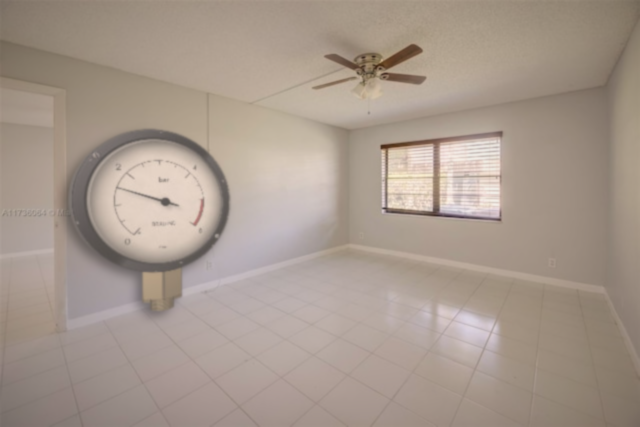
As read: 1.5 bar
